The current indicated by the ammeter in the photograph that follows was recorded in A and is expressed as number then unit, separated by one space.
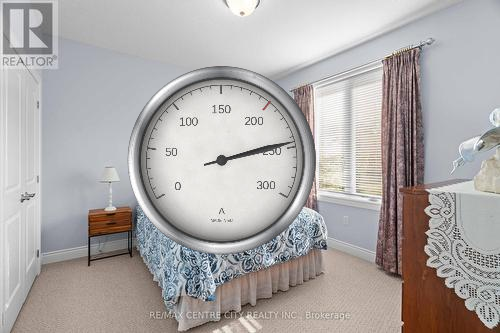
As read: 245 A
